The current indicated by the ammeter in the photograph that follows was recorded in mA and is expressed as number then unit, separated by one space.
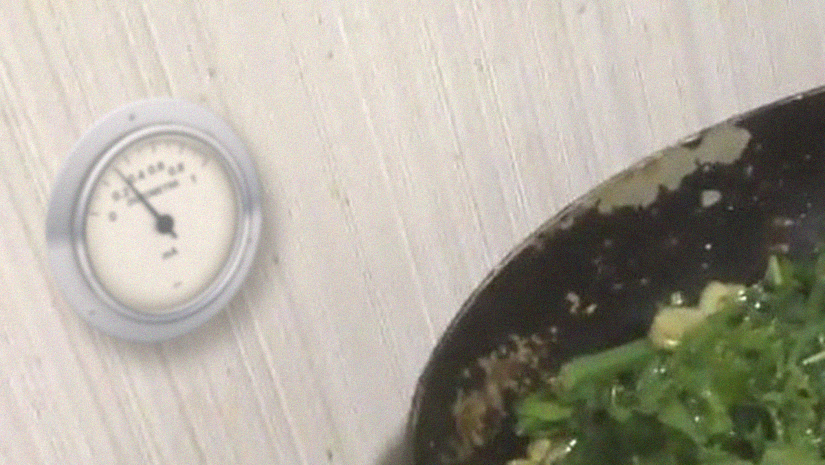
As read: 0.3 mA
